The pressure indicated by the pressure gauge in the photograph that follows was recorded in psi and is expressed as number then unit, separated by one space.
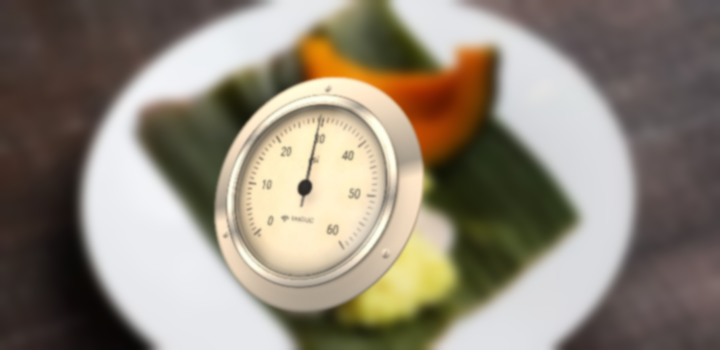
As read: 30 psi
